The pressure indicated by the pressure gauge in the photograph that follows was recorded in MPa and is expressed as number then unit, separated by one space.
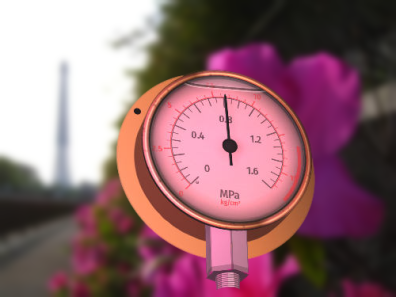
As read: 0.8 MPa
